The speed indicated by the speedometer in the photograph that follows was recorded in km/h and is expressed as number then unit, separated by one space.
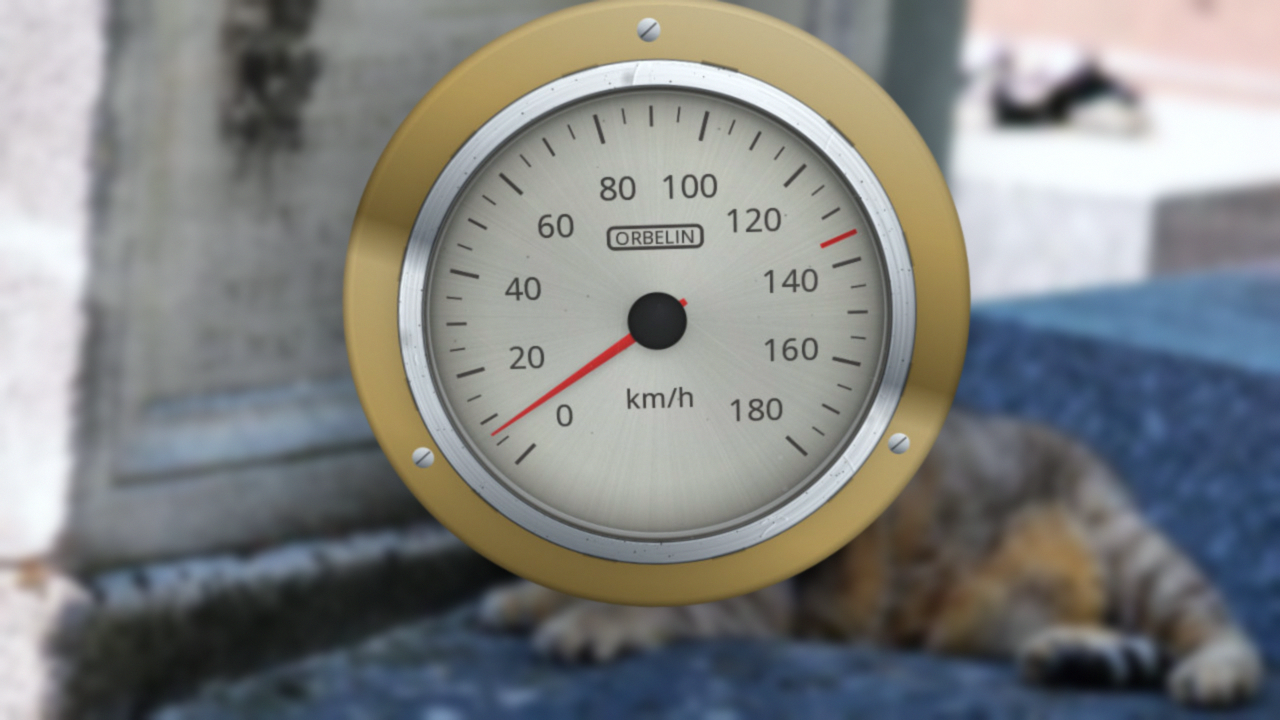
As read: 7.5 km/h
